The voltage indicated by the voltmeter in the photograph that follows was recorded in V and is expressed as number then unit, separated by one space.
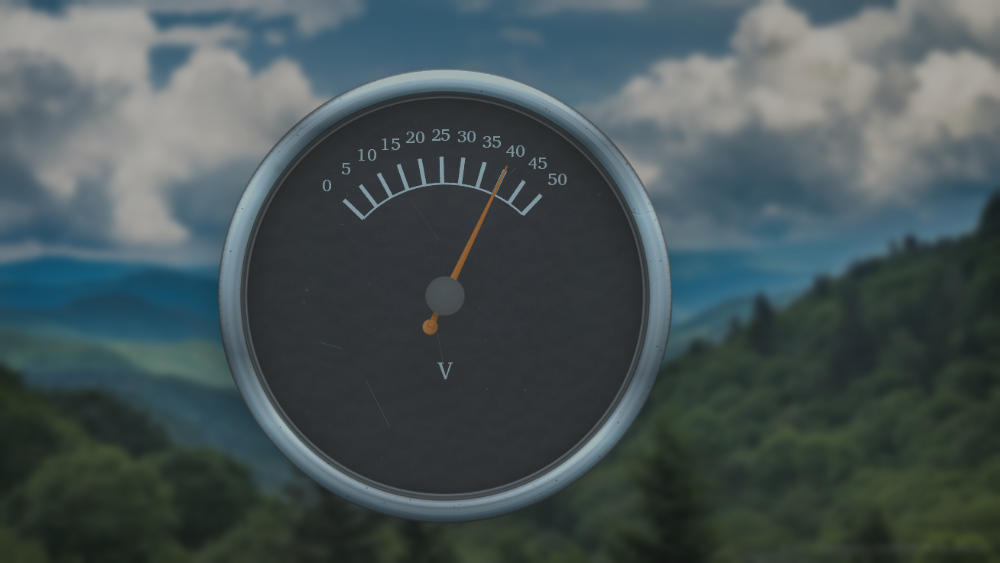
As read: 40 V
